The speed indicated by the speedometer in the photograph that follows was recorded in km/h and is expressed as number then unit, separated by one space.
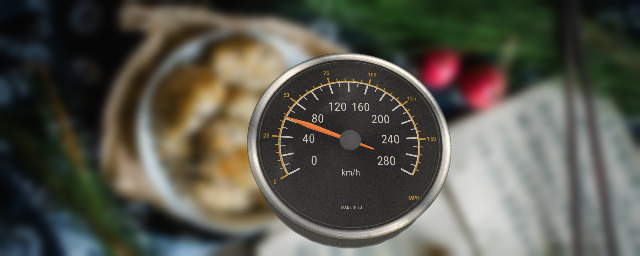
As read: 60 km/h
